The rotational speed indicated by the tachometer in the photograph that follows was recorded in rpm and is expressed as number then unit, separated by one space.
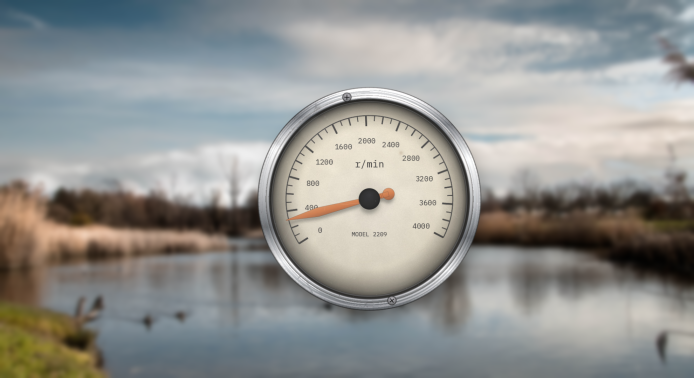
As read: 300 rpm
